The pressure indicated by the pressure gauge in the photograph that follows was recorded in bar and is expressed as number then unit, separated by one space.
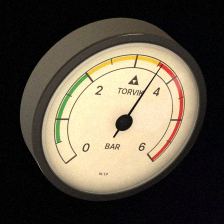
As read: 3.5 bar
